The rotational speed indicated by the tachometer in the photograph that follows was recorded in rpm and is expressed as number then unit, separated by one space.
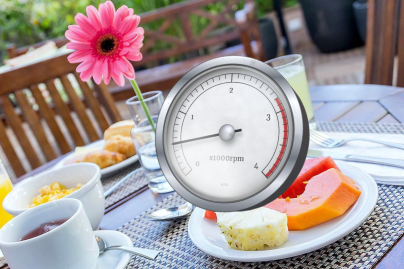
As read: 500 rpm
